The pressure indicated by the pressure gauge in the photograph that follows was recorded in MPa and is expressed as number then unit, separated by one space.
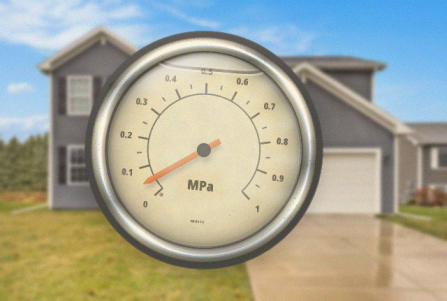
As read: 0.05 MPa
